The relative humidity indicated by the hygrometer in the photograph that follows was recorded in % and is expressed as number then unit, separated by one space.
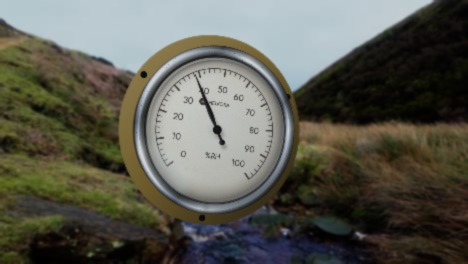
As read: 38 %
